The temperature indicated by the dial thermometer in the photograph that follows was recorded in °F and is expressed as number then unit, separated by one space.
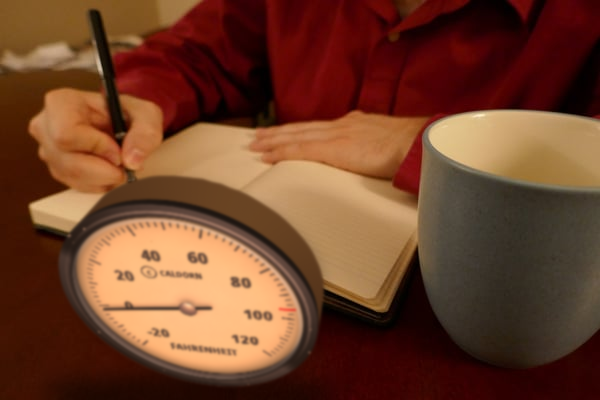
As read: 0 °F
